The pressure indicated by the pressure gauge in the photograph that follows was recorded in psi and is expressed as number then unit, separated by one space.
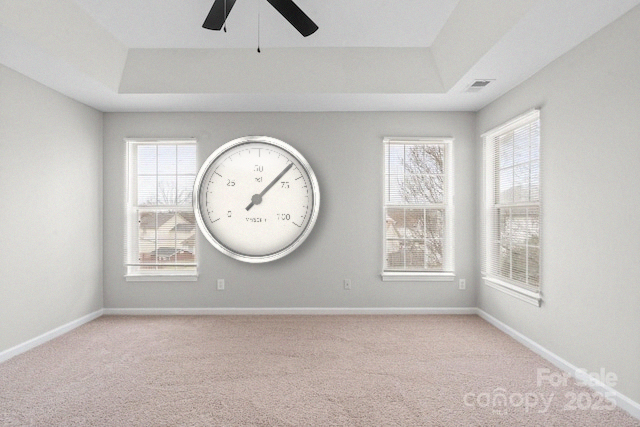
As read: 67.5 psi
